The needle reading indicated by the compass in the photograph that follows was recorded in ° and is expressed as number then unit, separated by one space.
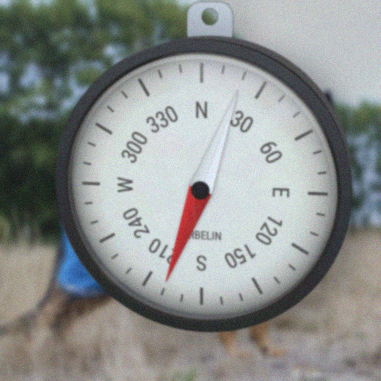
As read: 200 °
